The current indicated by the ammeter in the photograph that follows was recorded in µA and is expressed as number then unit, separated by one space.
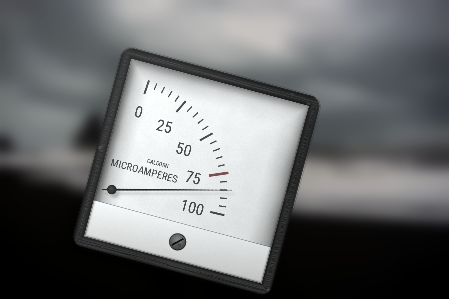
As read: 85 µA
